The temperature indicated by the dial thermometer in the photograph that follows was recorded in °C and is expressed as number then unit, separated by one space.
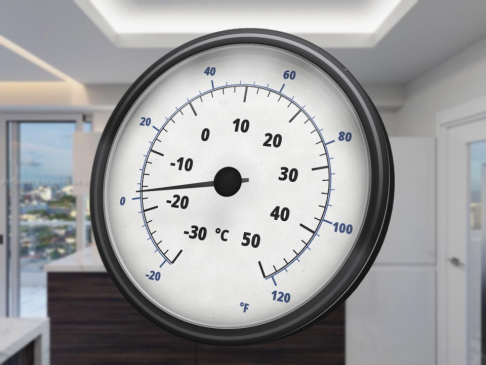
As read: -17 °C
